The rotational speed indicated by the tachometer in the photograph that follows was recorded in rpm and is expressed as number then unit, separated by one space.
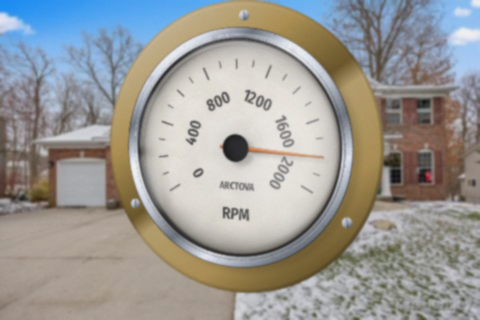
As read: 1800 rpm
